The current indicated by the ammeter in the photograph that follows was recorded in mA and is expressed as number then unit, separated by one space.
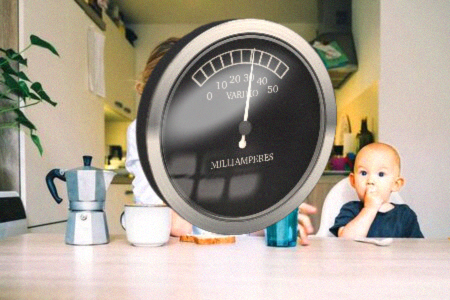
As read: 30 mA
